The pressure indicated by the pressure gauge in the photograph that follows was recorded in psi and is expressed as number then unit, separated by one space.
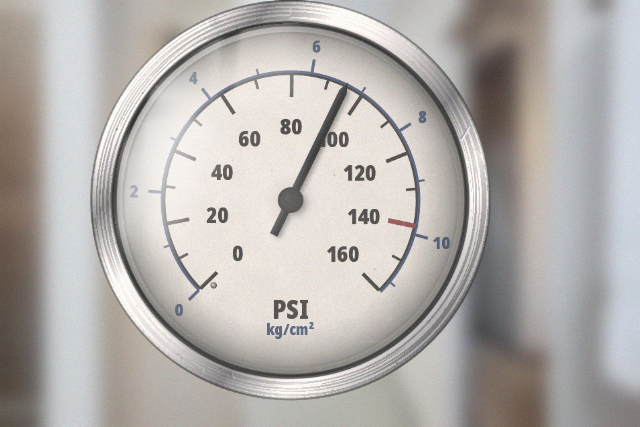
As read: 95 psi
